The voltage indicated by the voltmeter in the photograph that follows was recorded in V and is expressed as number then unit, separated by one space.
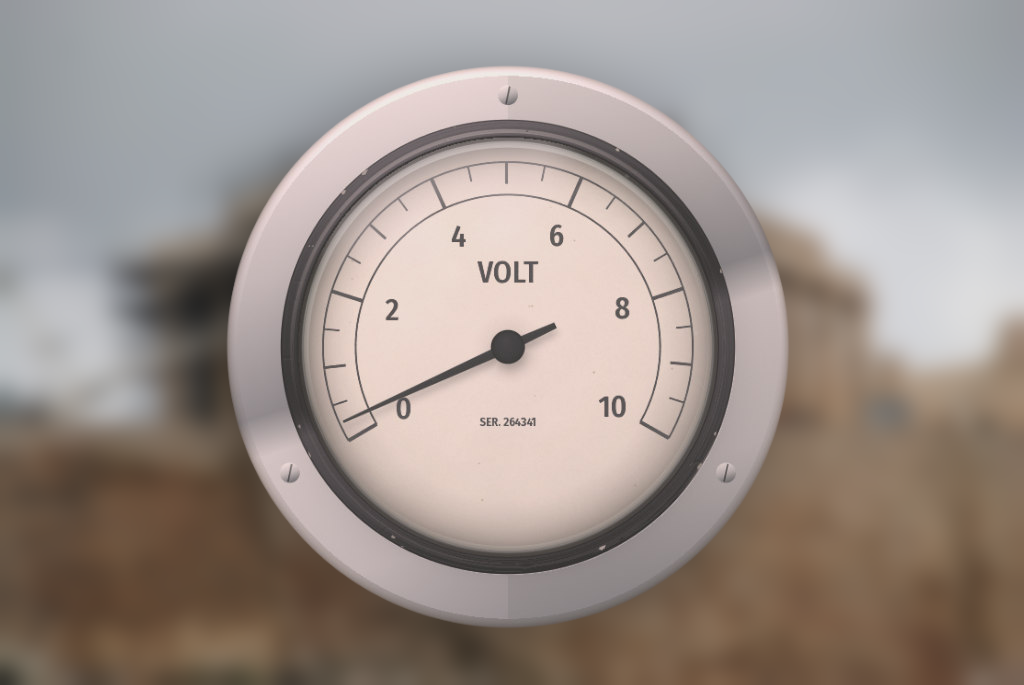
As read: 0.25 V
